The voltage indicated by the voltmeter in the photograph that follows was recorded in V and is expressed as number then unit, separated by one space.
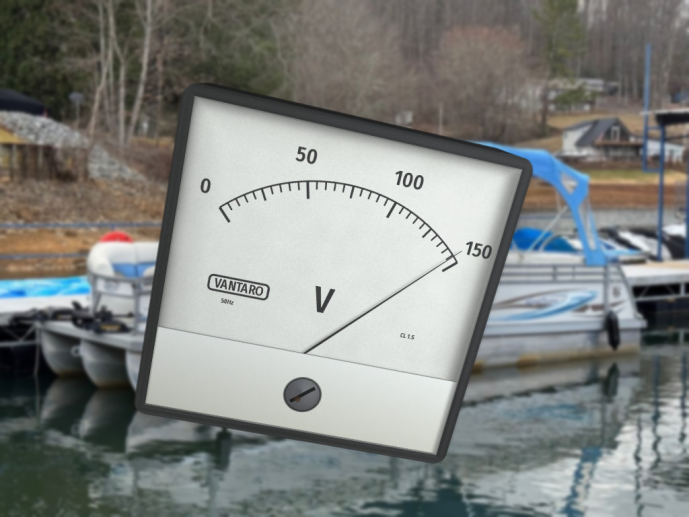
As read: 145 V
